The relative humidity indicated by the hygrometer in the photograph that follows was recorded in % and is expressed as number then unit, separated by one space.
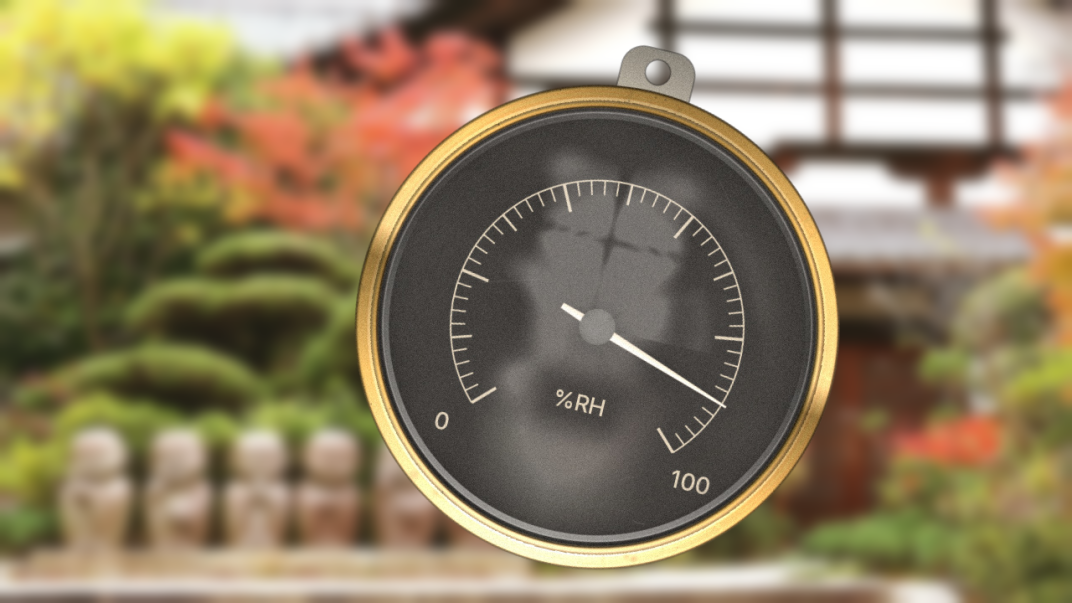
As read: 90 %
